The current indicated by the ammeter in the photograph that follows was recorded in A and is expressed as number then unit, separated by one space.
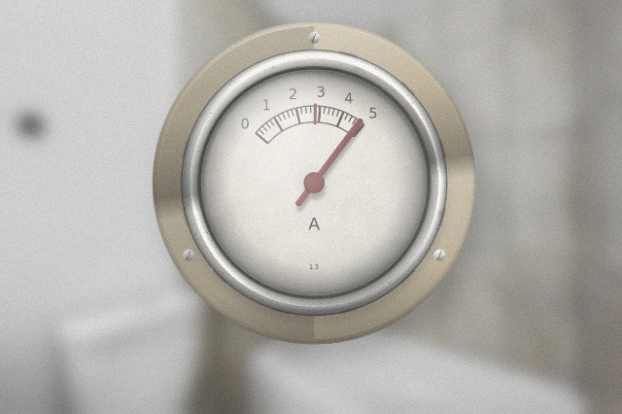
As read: 4.8 A
